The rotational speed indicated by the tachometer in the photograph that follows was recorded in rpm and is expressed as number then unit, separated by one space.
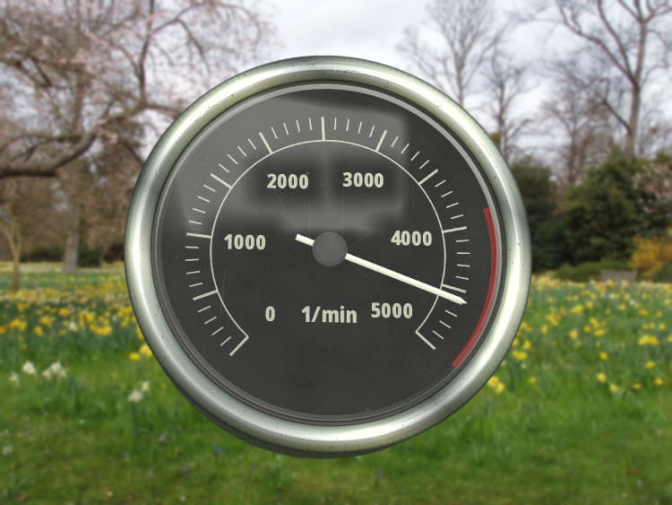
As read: 4600 rpm
